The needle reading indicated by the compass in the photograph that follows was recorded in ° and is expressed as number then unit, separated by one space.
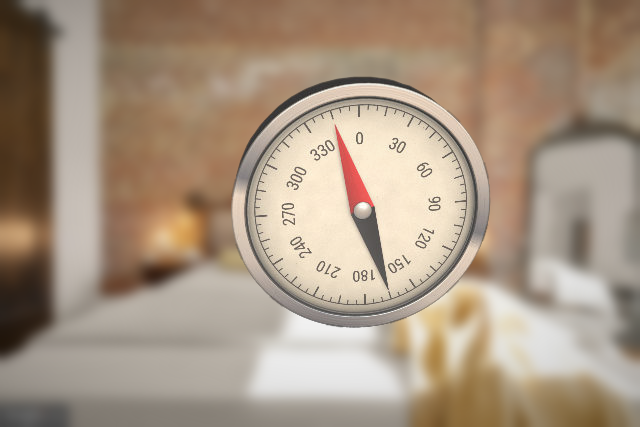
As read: 345 °
